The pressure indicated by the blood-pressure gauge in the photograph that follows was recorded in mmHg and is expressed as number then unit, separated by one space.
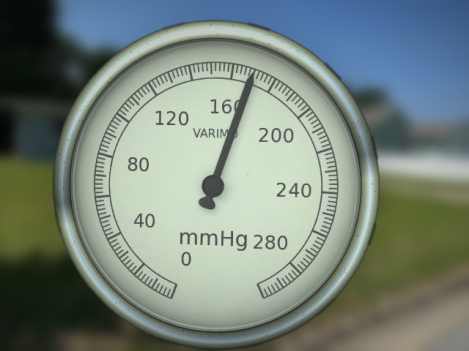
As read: 170 mmHg
